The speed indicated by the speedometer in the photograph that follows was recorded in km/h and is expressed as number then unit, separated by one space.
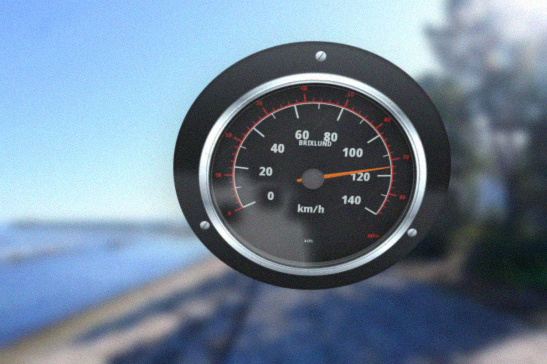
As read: 115 km/h
